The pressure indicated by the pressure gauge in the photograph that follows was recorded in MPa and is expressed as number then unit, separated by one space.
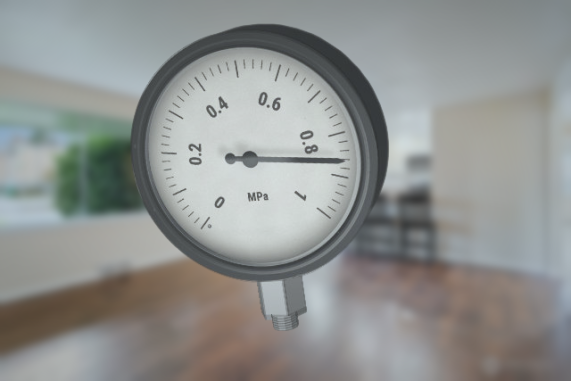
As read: 0.86 MPa
